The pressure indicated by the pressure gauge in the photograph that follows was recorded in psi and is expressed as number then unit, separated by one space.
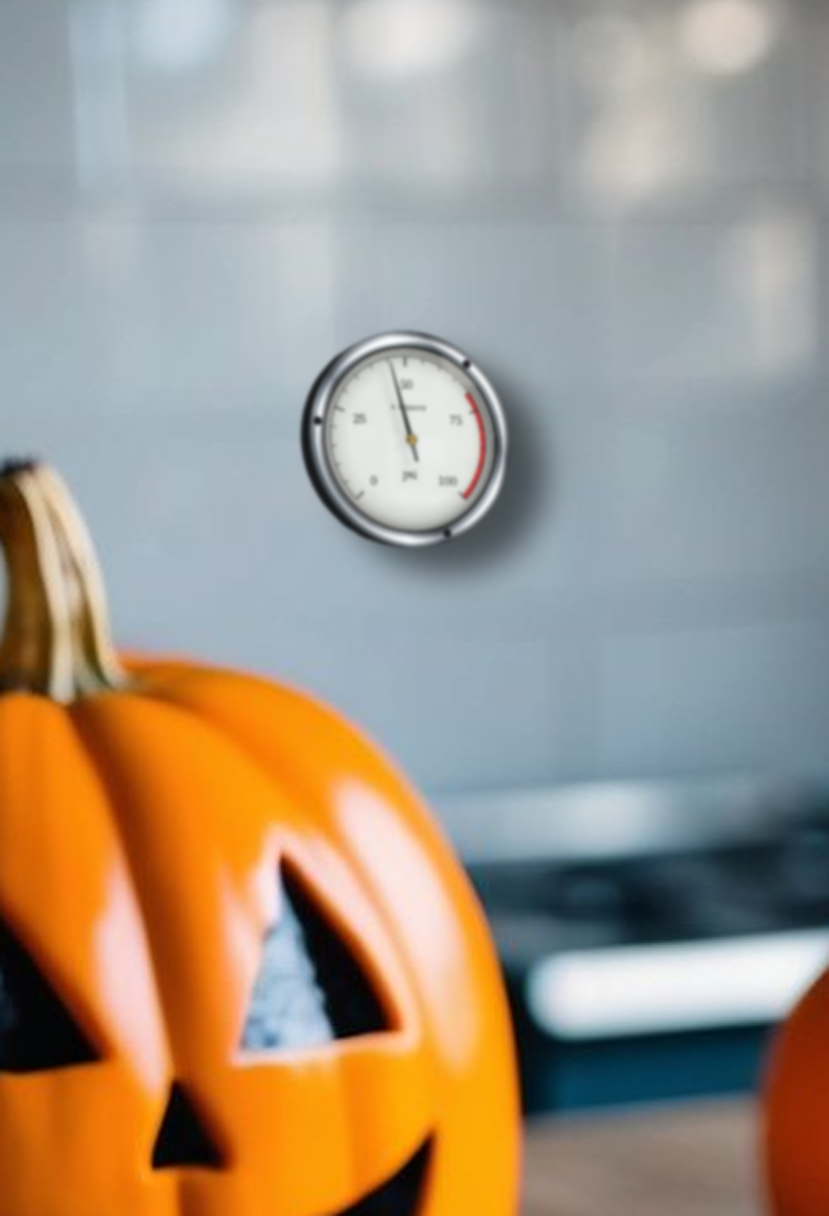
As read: 45 psi
